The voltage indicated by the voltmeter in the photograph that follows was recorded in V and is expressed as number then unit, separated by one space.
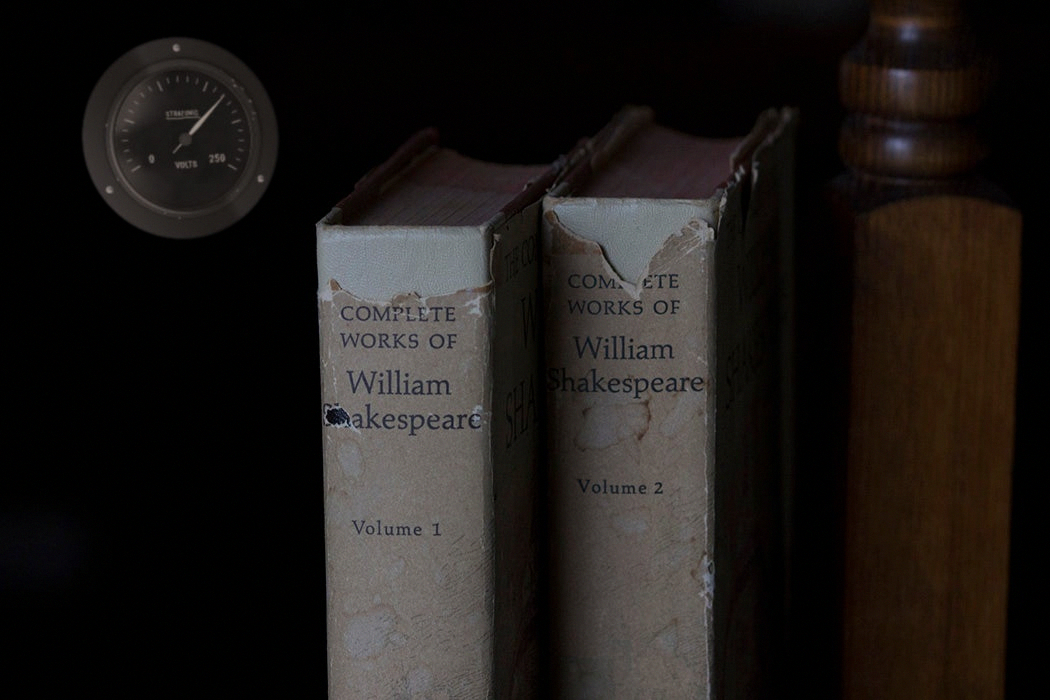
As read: 170 V
